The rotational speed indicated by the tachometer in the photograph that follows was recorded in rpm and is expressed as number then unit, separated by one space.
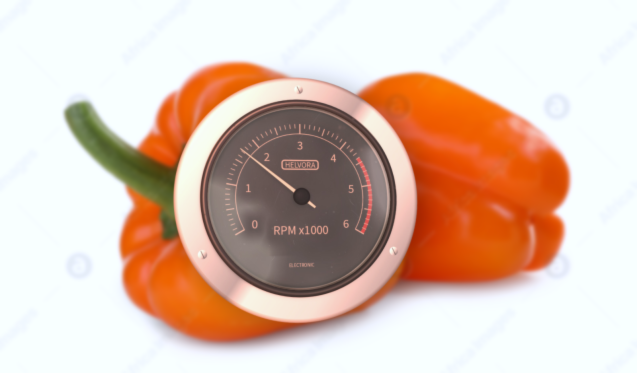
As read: 1700 rpm
